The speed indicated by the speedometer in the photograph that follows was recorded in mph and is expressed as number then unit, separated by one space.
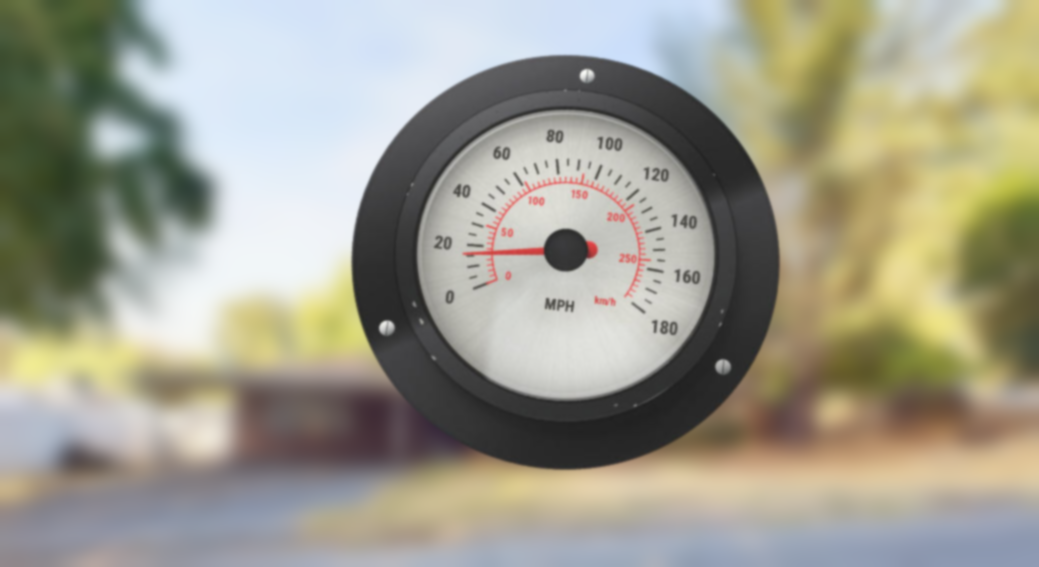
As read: 15 mph
